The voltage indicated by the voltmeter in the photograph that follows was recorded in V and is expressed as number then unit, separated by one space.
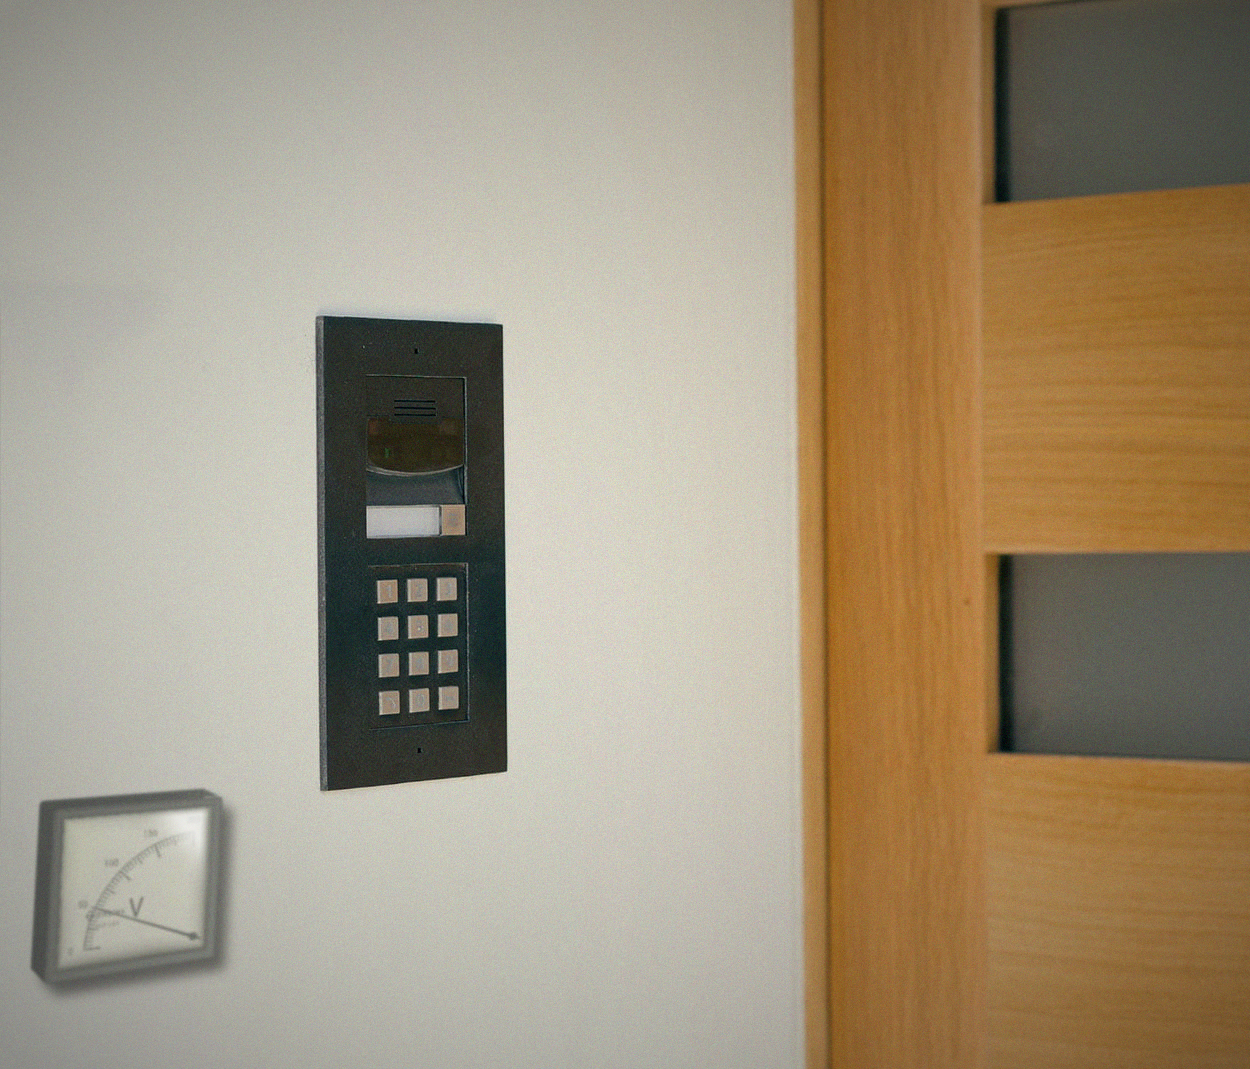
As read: 50 V
